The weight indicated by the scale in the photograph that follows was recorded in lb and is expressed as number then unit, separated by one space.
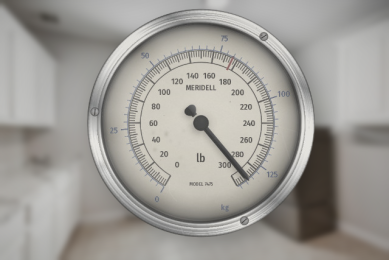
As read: 290 lb
